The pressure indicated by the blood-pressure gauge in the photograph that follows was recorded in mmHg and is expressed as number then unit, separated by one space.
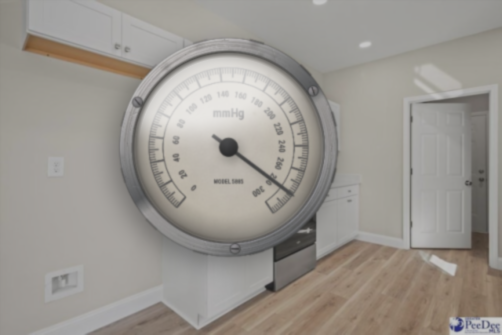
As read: 280 mmHg
